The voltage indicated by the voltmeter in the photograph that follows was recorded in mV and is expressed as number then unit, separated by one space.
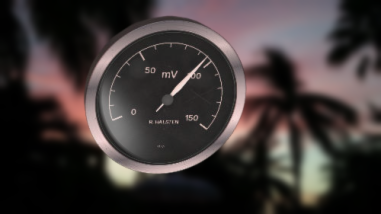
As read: 95 mV
